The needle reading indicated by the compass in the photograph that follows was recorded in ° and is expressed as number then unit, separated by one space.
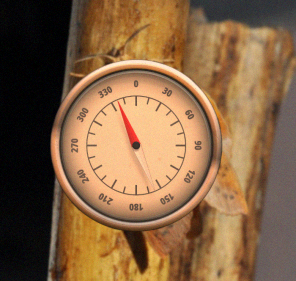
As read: 337.5 °
